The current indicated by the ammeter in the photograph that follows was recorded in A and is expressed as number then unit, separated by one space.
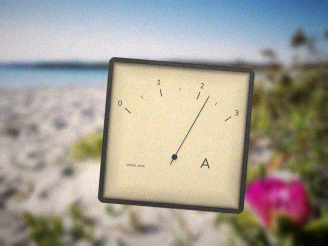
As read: 2.25 A
